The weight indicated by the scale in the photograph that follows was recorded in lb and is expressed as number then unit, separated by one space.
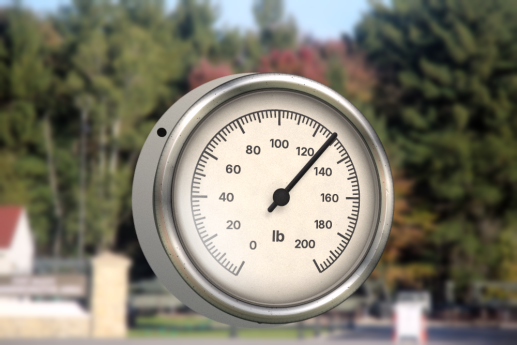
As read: 128 lb
